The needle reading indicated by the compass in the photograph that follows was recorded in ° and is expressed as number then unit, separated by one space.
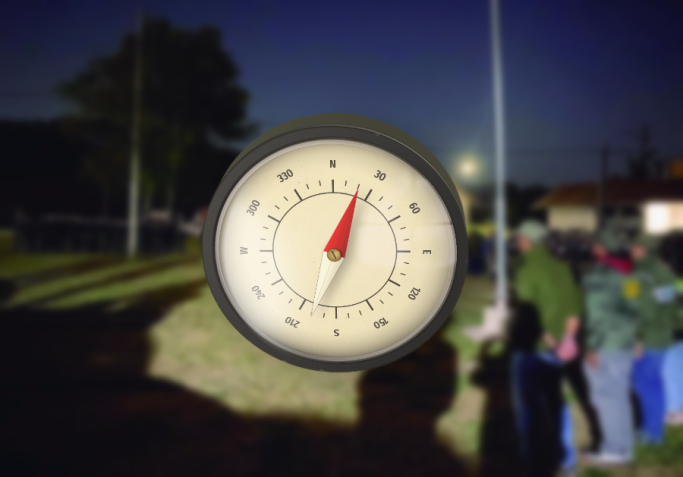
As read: 20 °
